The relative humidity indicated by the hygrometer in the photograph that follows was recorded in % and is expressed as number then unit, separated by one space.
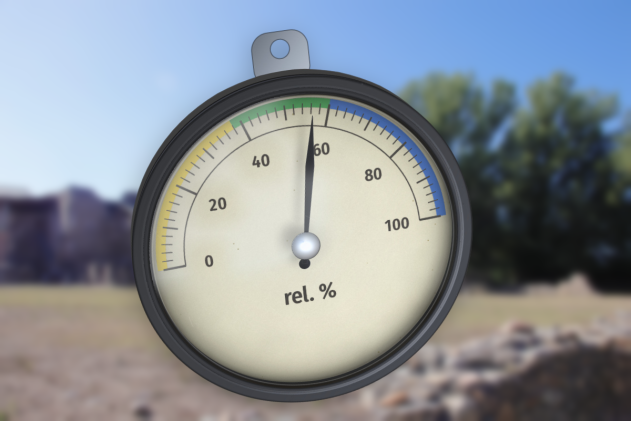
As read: 56 %
